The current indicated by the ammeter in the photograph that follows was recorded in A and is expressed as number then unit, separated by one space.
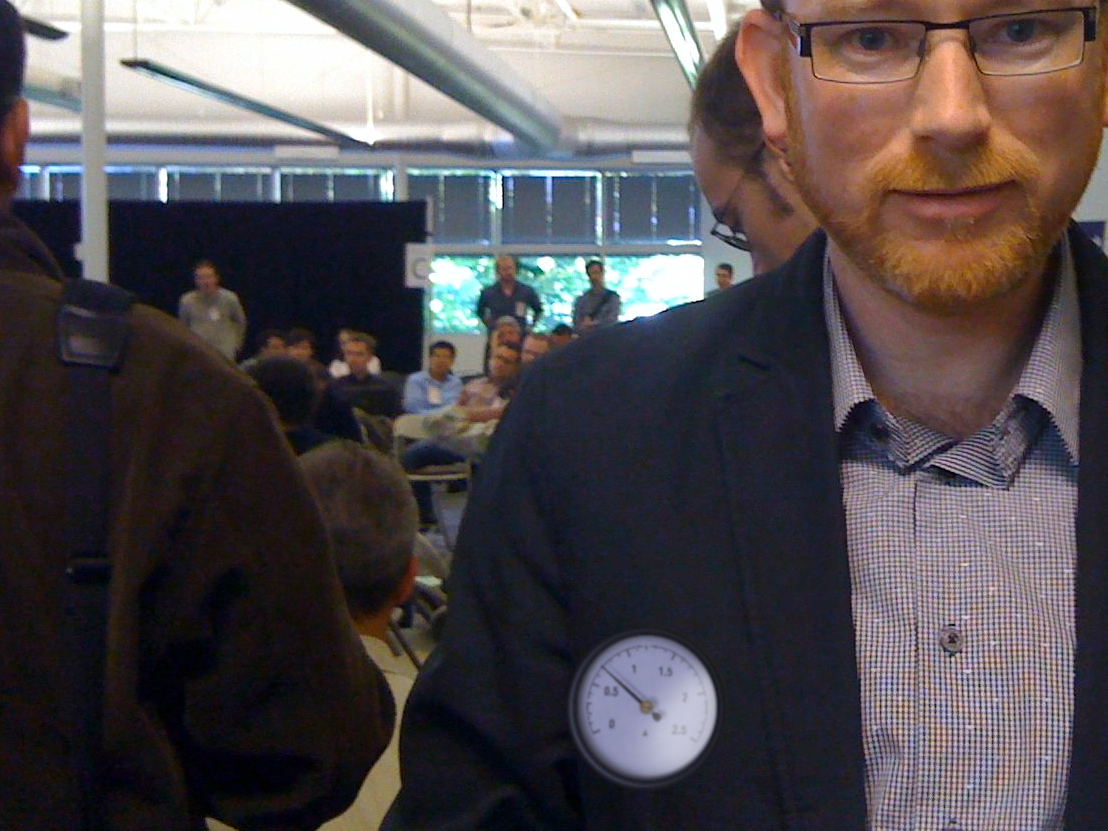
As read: 0.7 A
